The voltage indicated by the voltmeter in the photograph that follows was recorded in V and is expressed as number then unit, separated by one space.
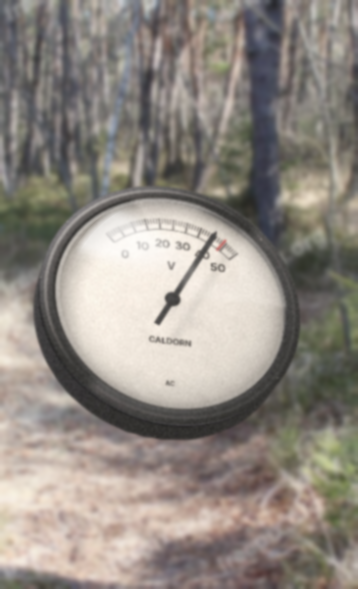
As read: 40 V
